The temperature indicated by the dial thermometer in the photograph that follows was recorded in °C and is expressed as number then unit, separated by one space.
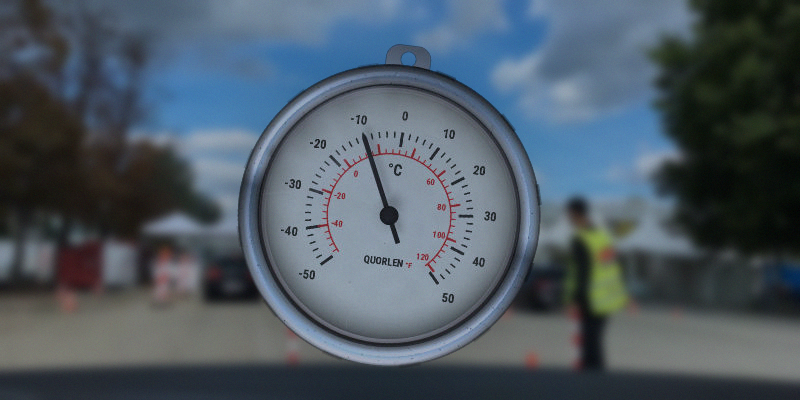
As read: -10 °C
